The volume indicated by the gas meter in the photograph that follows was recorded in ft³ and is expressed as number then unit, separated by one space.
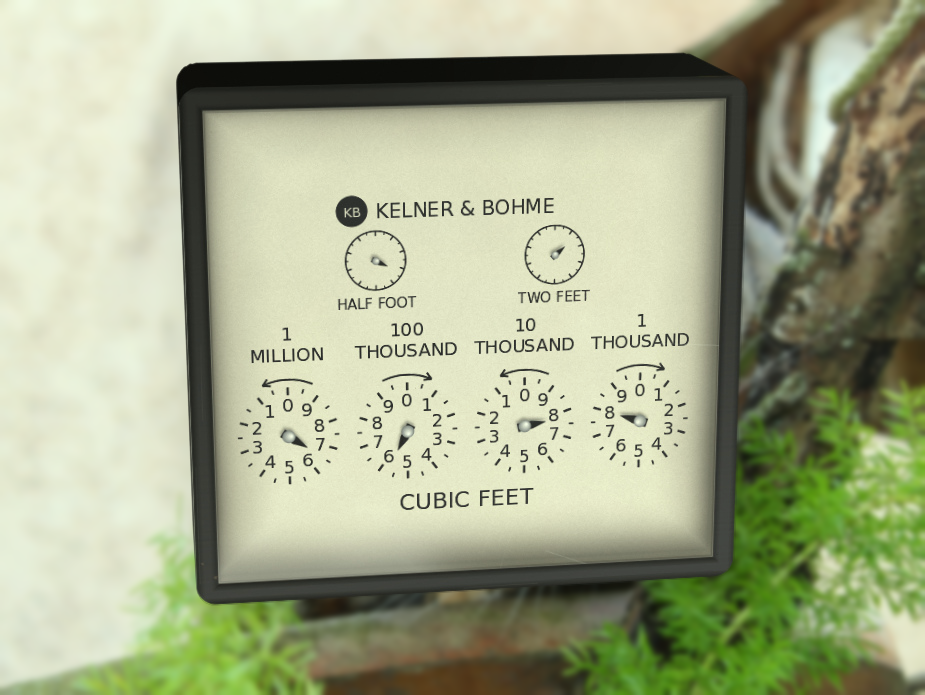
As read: 657800 ft³
